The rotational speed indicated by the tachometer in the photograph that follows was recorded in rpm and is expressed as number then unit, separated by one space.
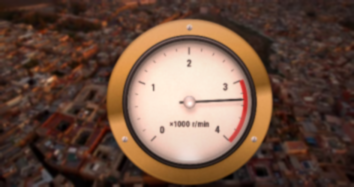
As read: 3300 rpm
